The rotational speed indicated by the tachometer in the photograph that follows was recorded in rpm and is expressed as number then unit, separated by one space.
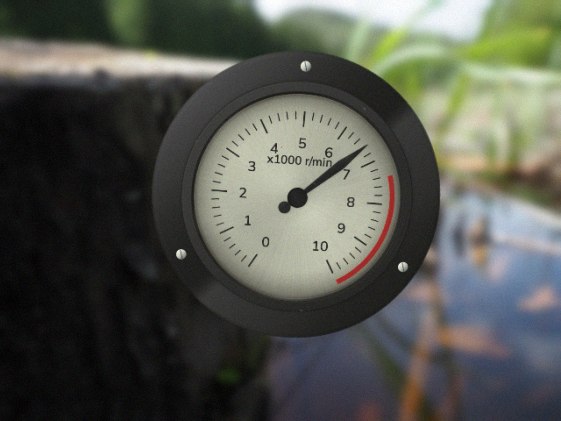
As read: 6600 rpm
